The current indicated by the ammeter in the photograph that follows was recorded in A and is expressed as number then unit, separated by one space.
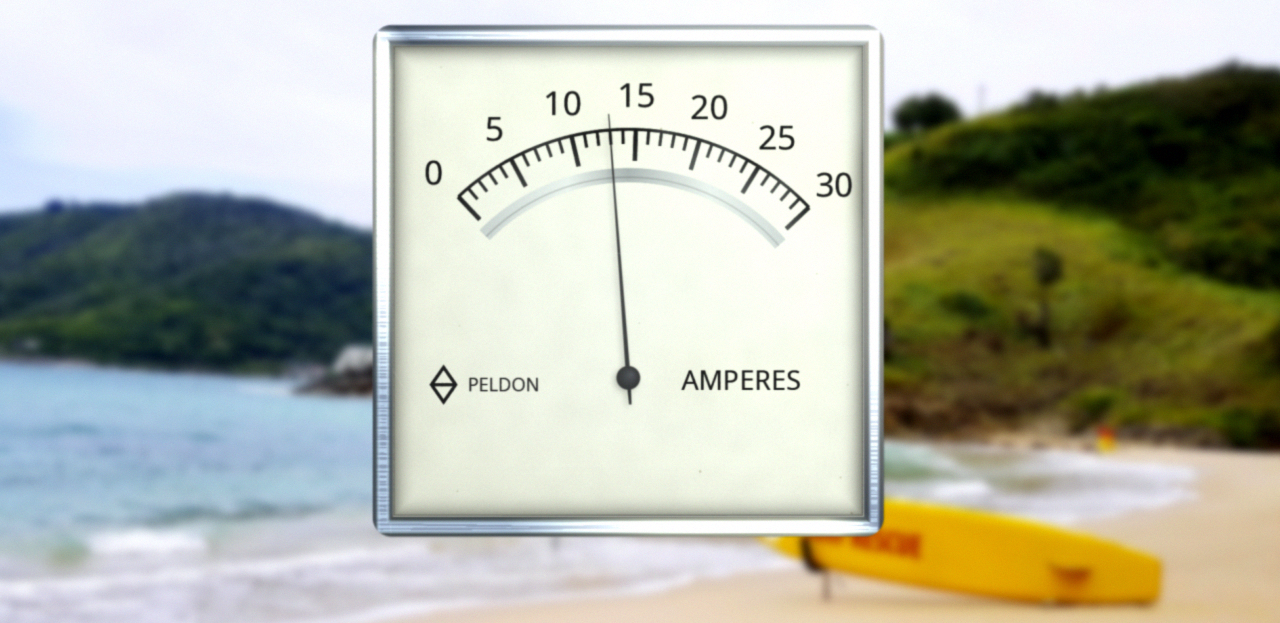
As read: 13 A
